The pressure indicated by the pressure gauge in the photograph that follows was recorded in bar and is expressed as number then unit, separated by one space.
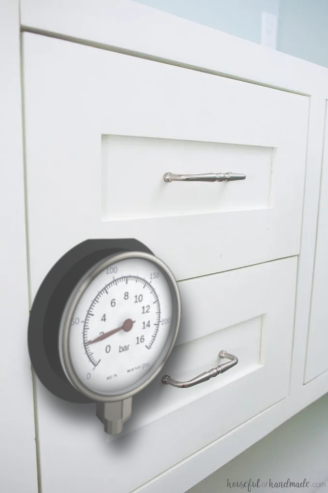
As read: 2 bar
